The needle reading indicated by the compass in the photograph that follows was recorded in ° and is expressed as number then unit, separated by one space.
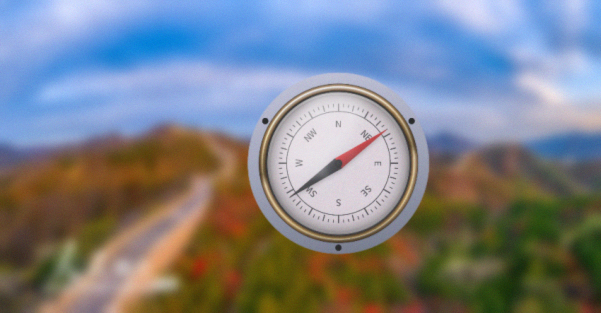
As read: 55 °
